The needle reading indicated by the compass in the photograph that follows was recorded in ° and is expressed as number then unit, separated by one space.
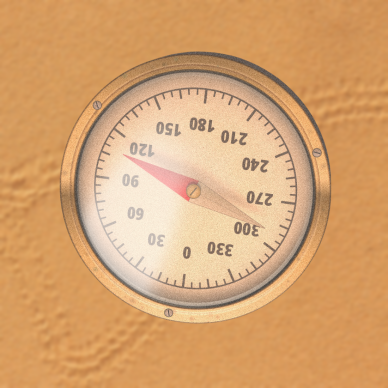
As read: 110 °
